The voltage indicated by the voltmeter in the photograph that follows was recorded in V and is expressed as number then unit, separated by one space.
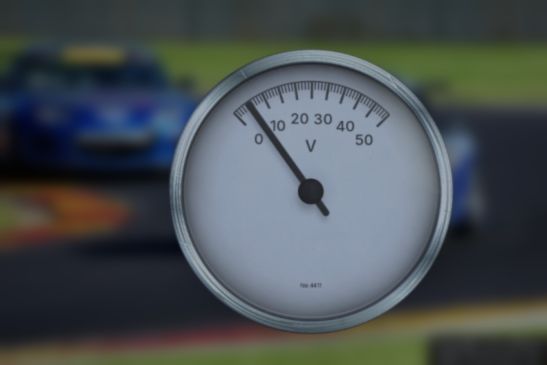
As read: 5 V
